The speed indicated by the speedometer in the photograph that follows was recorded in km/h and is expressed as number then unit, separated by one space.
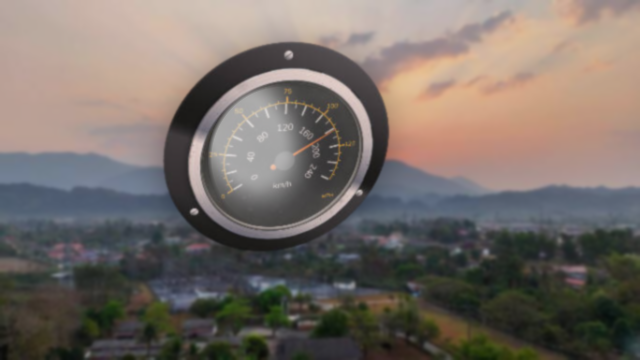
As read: 180 km/h
